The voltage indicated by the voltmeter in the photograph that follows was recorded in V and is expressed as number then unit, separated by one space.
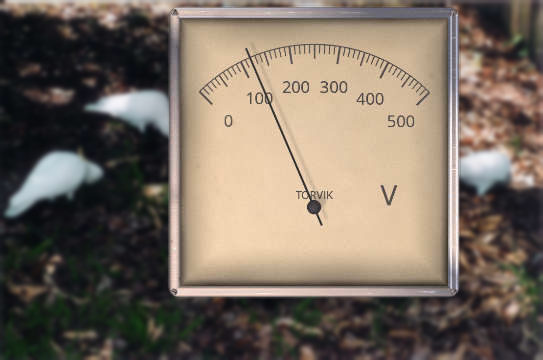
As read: 120 V
